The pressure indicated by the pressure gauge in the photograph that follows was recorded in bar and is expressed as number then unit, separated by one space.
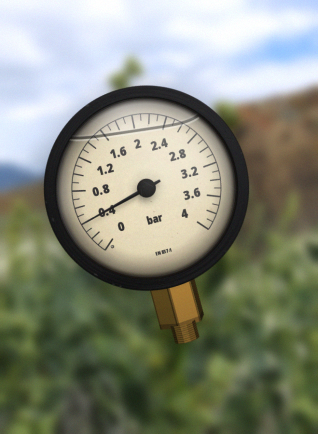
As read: 0.4 bar
